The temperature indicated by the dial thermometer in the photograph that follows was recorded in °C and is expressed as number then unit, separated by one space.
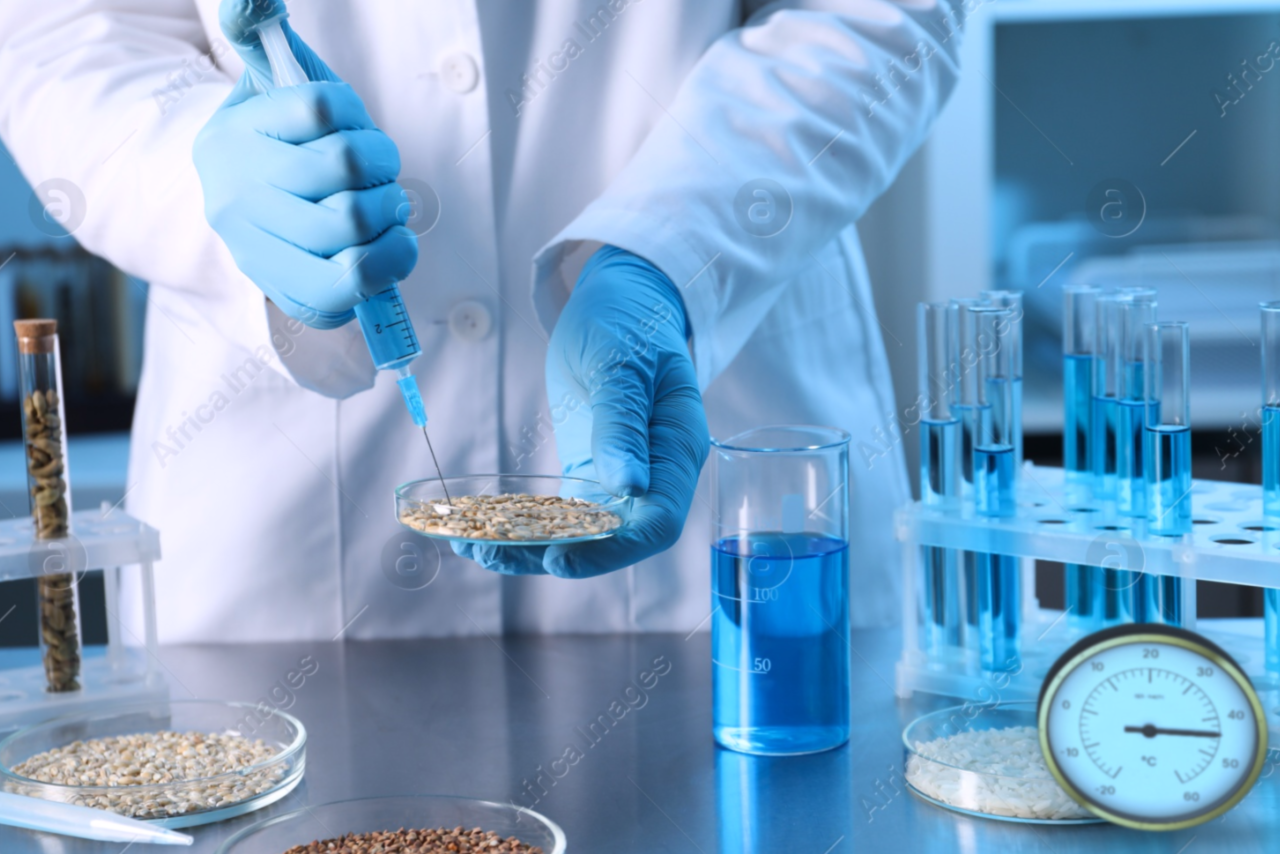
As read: 44 °C
